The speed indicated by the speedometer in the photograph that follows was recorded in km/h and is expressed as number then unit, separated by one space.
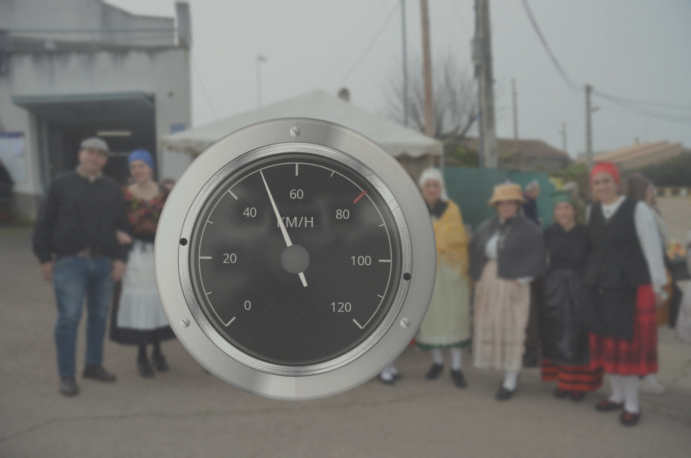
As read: 50 km/h
